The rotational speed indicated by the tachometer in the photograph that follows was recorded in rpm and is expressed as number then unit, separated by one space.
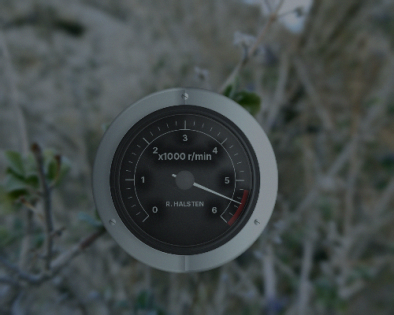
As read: 5500 rpm
